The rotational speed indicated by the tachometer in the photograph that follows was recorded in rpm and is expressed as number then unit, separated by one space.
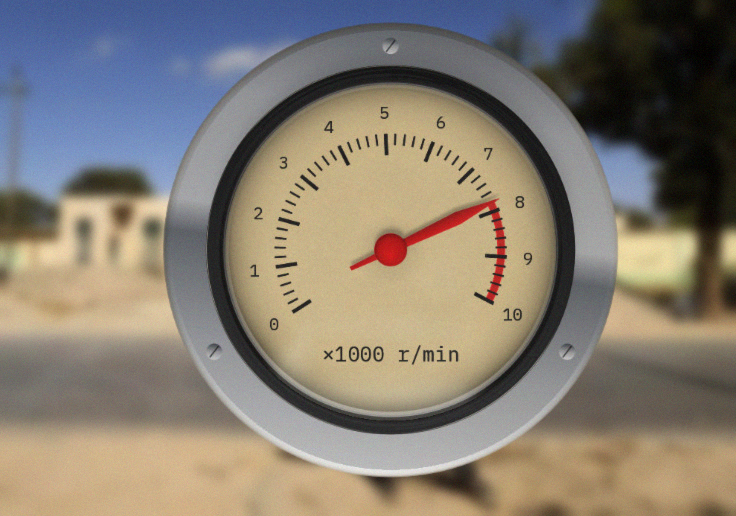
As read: 7800 rpm
